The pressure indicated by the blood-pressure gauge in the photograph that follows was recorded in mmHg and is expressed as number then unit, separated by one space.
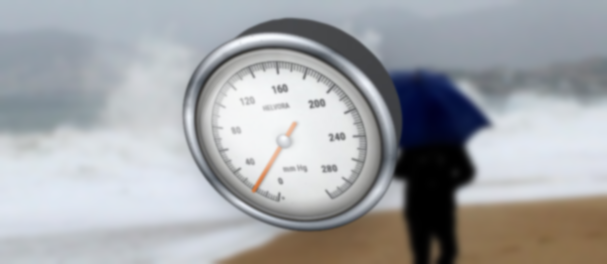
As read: 20 mmHg
